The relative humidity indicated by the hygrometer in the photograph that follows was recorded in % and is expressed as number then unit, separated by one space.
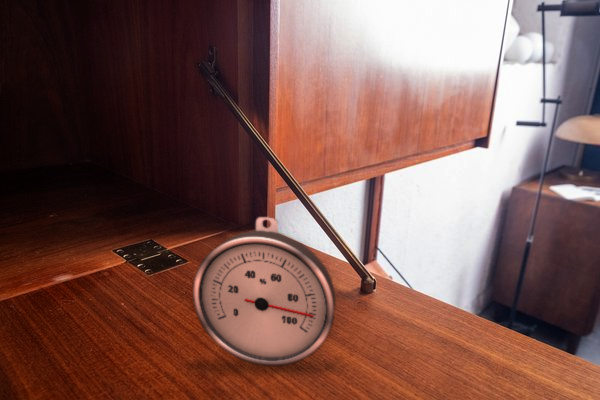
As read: 90 %
